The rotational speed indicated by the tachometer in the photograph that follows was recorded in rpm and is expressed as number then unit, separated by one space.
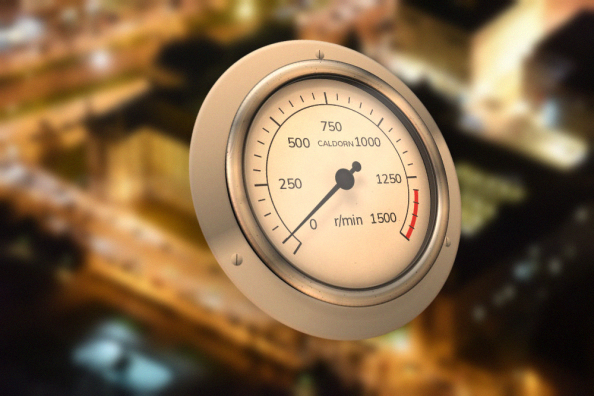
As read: 50 rpm
